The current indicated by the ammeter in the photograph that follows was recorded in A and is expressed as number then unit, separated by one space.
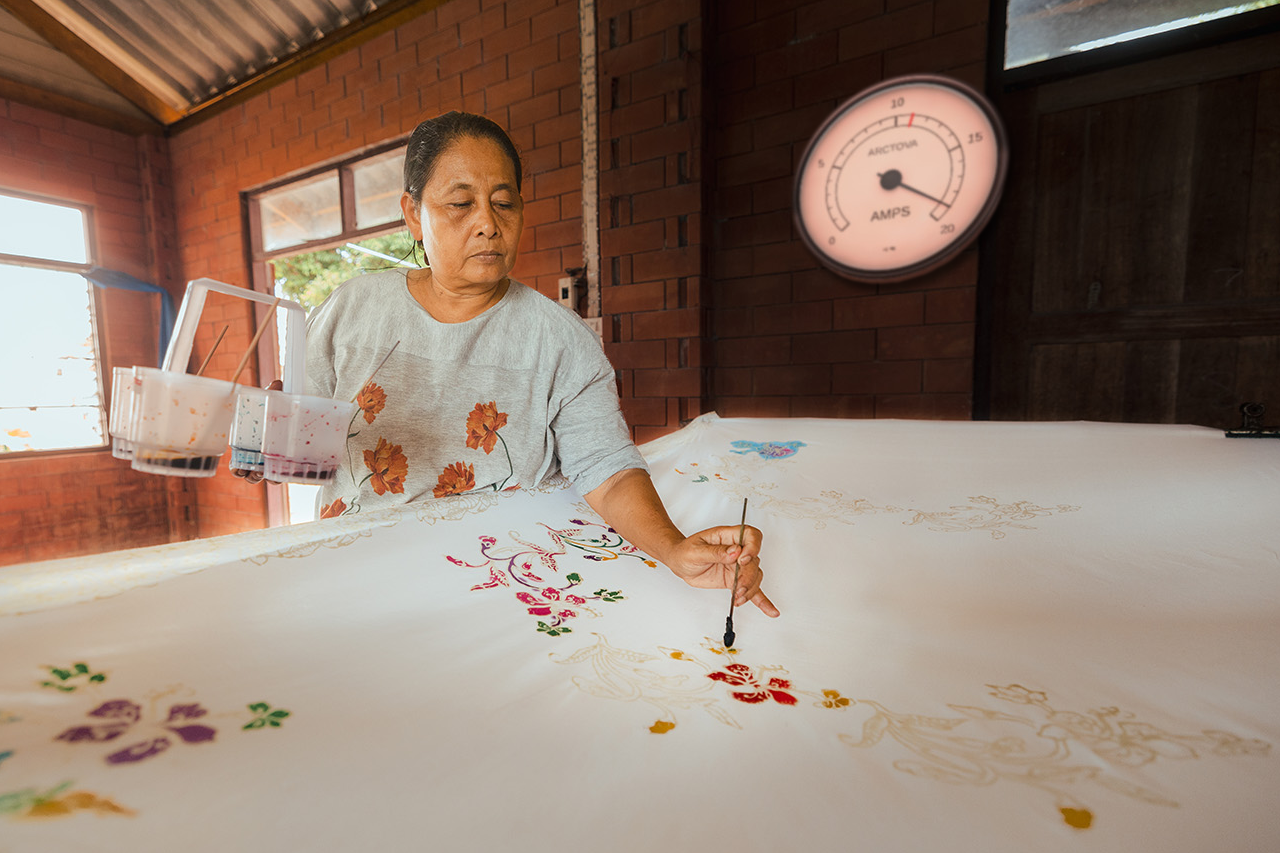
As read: 19 A
